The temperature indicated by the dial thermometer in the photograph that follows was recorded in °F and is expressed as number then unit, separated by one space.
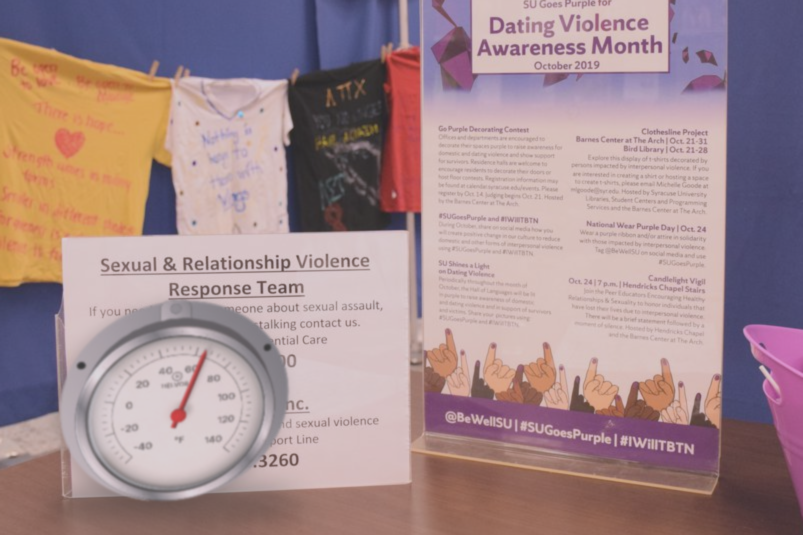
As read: 64 °F
